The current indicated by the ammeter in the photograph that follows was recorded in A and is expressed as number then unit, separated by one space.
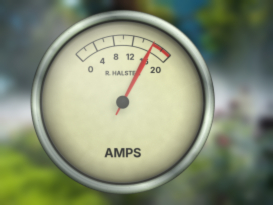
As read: 16 A
